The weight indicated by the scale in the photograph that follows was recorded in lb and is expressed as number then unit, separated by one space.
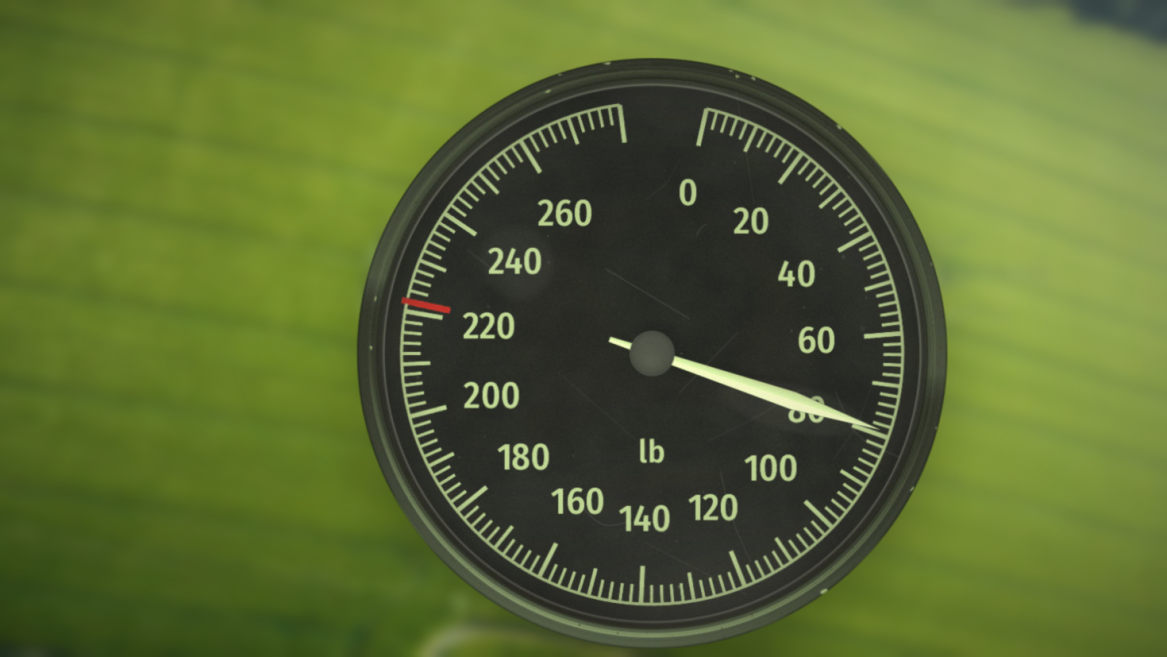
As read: 79 lb
